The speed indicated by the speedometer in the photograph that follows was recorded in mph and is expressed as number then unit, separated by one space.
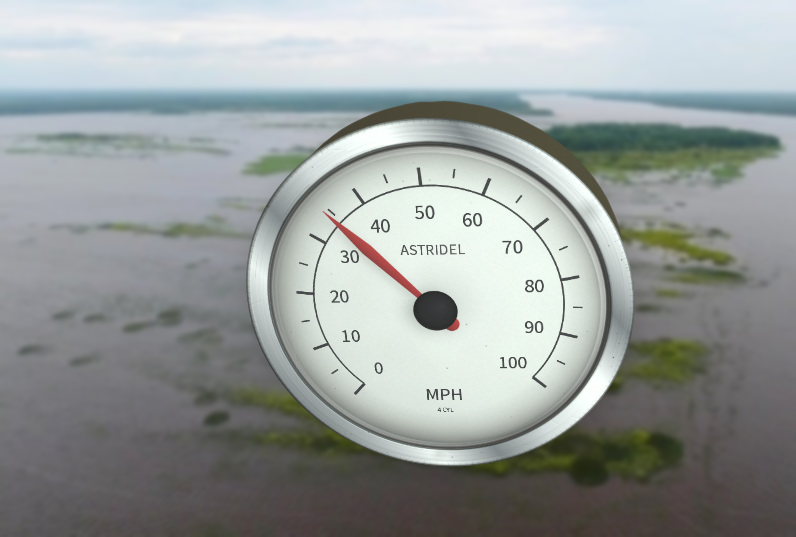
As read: 35 mph
